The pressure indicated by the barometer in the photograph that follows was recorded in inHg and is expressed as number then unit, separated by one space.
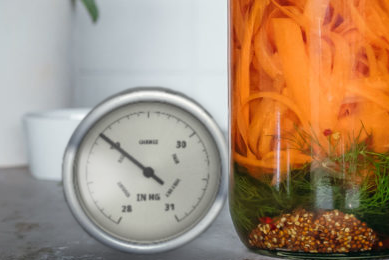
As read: 29 inHg
